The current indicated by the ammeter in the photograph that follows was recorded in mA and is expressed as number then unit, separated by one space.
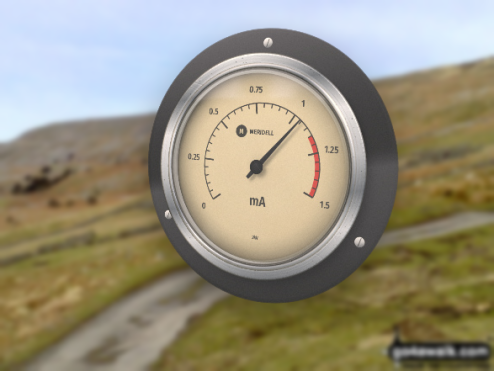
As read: 1.05 mA
